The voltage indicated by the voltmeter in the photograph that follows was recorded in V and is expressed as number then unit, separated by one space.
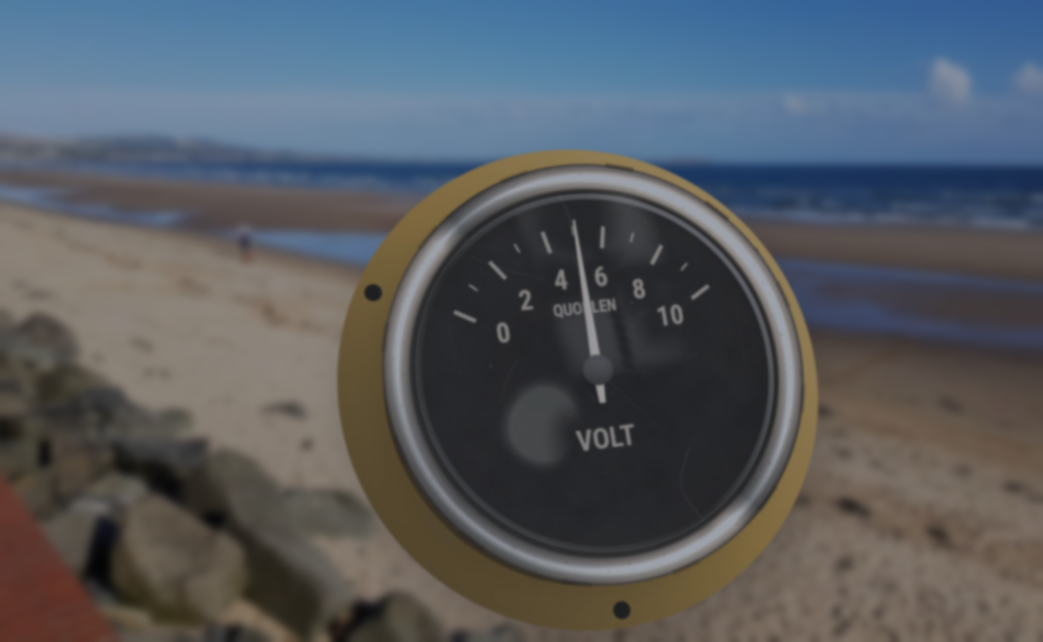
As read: 5 V
